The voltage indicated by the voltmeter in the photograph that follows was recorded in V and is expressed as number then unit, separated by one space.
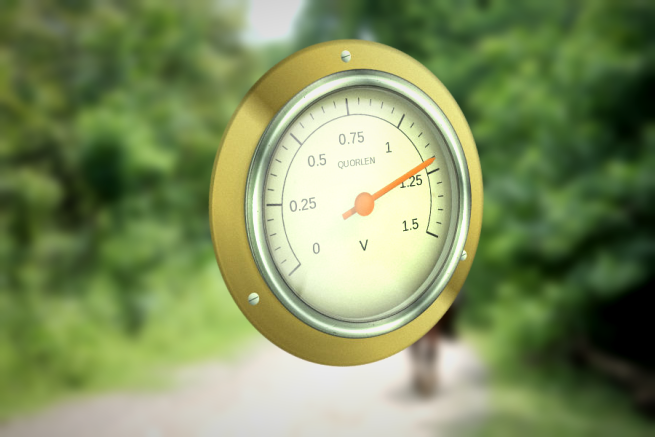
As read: 1.2 V
